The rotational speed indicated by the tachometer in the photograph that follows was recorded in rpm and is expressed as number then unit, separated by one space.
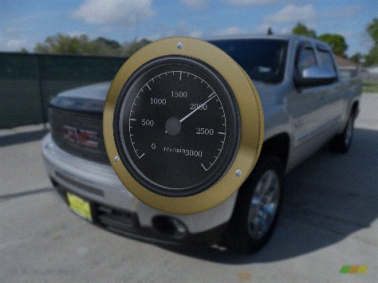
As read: 2050 rpm
